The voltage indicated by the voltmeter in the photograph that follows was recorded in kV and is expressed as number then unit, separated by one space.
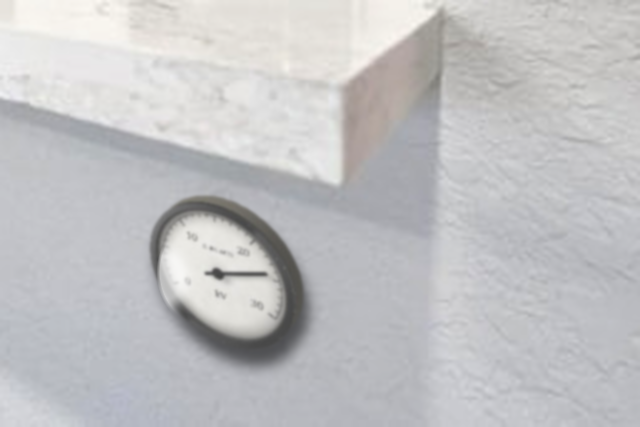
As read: 24 kV
